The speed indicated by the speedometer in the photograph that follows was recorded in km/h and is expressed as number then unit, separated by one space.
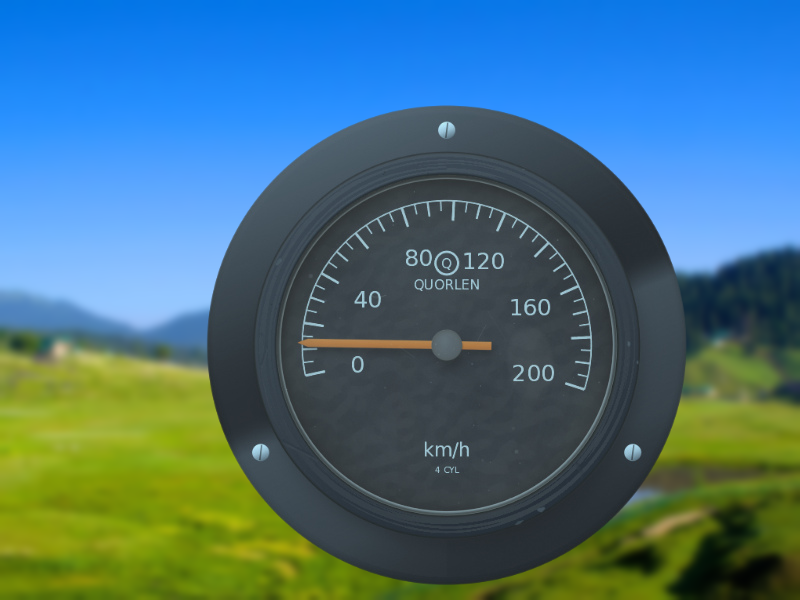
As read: 12.5 km/h
